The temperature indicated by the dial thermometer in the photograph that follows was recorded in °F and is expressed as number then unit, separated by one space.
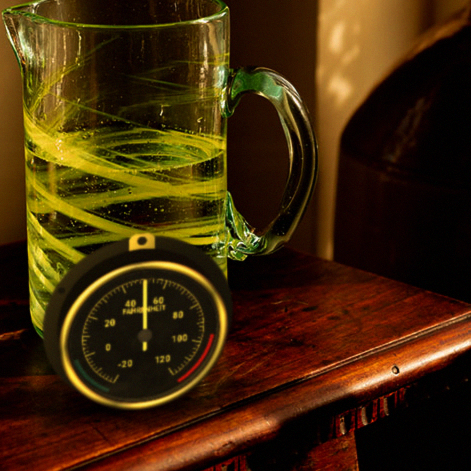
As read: 50 °F
